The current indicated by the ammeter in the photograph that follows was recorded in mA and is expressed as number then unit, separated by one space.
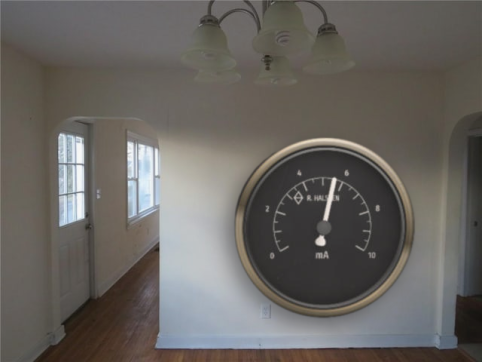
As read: 5.5 mA
